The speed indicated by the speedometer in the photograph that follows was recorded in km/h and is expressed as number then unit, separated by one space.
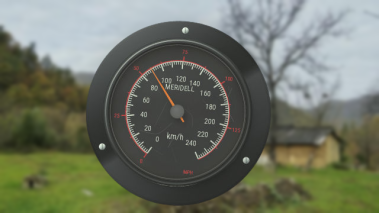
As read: 90 km/h
